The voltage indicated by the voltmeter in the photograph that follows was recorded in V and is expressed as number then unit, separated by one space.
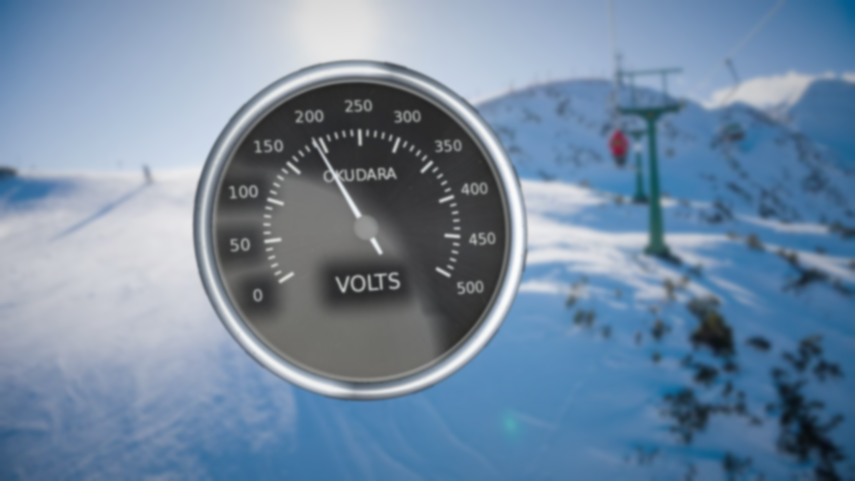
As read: 190 V
